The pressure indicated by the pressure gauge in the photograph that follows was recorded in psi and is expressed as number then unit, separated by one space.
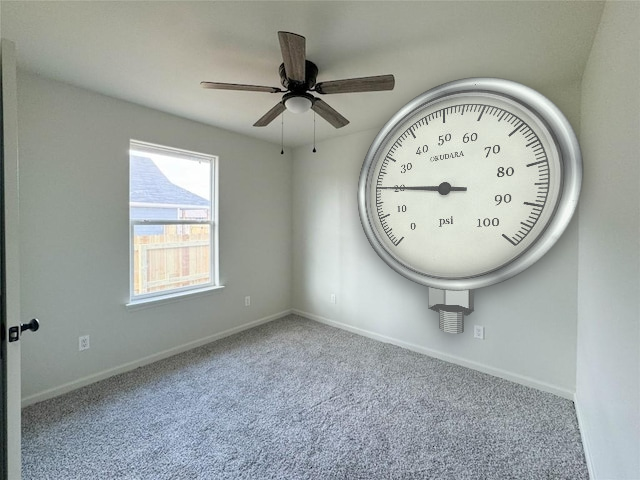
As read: 20 psi
